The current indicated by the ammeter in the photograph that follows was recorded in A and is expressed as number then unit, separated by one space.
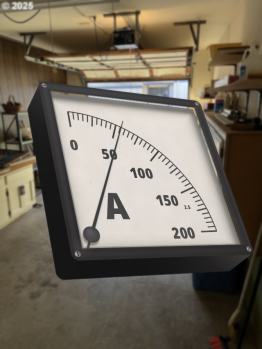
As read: 55 A
